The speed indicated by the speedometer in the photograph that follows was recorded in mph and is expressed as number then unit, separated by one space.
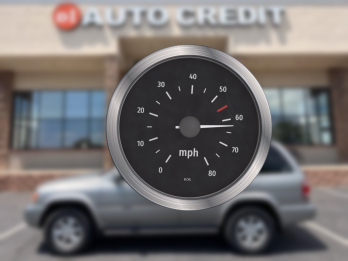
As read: 62.5 mph
